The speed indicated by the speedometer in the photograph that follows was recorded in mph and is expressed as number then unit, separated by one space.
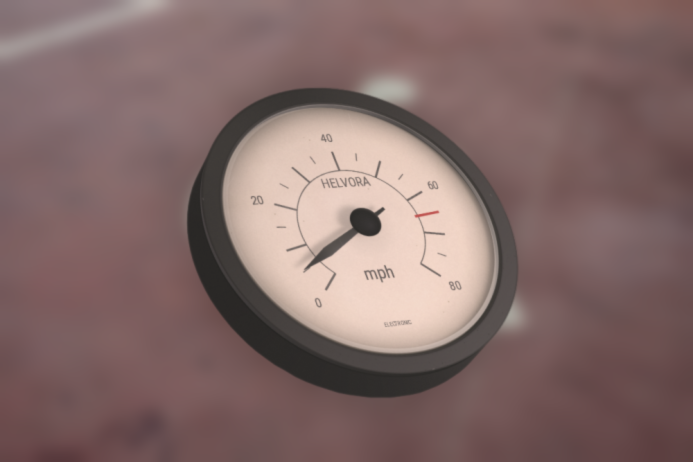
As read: 5 mph
